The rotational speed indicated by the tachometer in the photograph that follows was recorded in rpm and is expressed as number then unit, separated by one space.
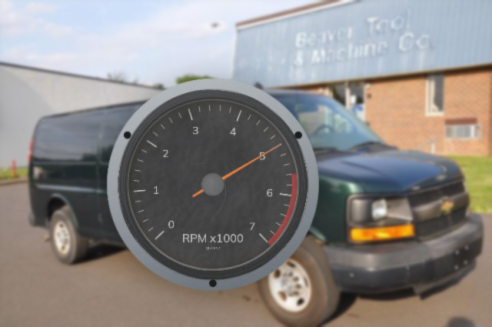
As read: 5000 rpm
